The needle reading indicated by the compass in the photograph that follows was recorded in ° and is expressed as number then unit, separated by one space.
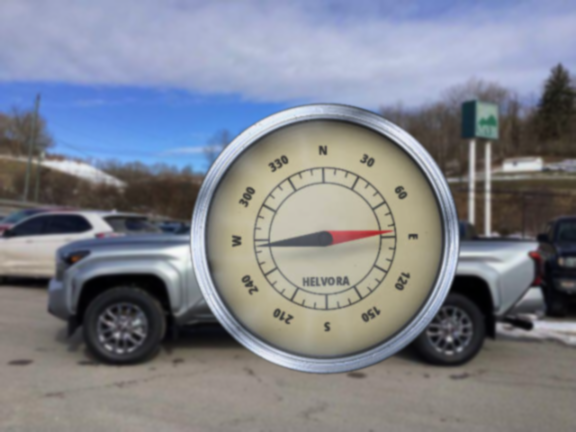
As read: 85 °
